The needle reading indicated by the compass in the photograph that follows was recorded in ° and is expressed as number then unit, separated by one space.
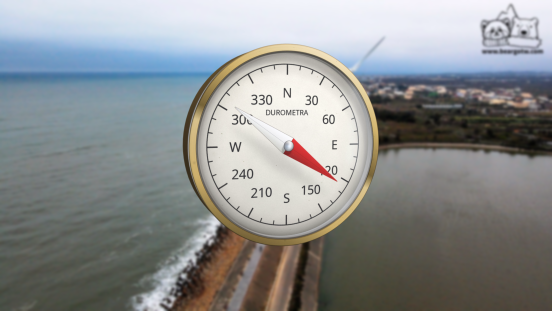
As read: 125 °
